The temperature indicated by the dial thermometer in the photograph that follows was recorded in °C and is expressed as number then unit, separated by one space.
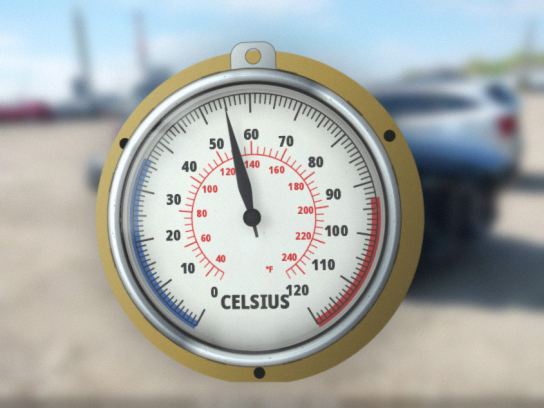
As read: 55 °C
